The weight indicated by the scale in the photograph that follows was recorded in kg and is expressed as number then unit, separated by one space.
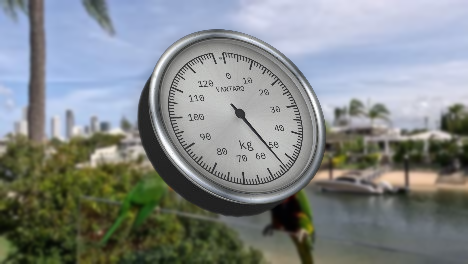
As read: 55 kg
